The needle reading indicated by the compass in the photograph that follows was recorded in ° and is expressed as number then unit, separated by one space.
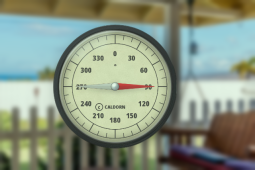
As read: 90 °
